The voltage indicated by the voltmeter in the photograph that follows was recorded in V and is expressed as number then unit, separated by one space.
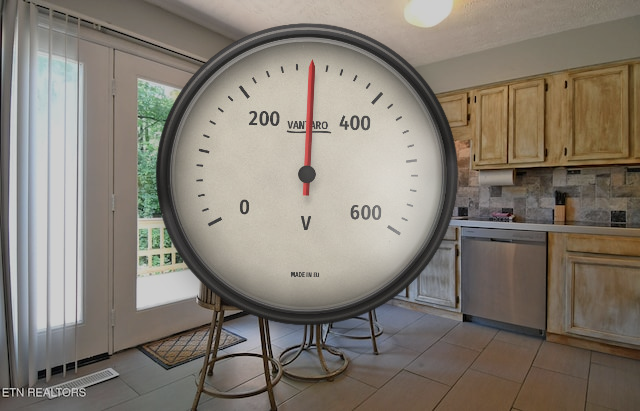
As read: 300 V
